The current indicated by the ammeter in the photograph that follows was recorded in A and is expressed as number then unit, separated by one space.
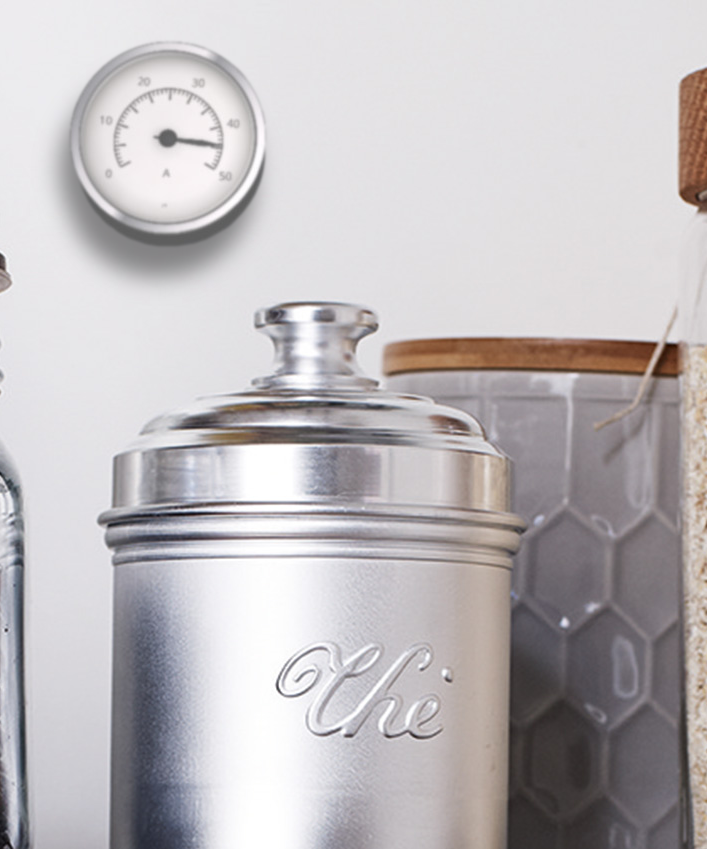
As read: 45 A
